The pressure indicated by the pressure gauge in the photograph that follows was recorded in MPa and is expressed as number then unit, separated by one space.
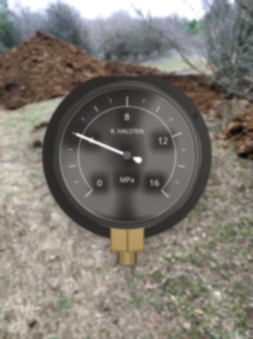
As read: 4 MPa
